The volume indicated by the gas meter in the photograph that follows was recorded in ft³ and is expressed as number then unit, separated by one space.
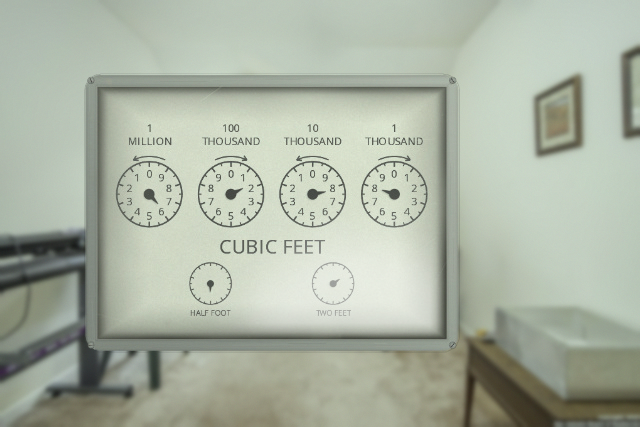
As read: 617800 ft³
